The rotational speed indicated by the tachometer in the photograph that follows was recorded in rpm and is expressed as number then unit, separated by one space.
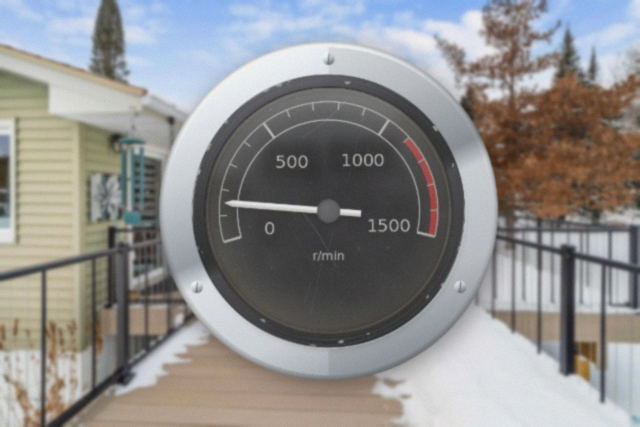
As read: 150 rpm
